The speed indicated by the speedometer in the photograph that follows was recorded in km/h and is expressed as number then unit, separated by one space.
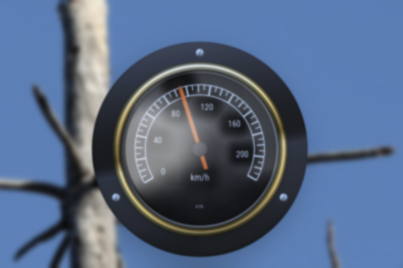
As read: 95 km/h
